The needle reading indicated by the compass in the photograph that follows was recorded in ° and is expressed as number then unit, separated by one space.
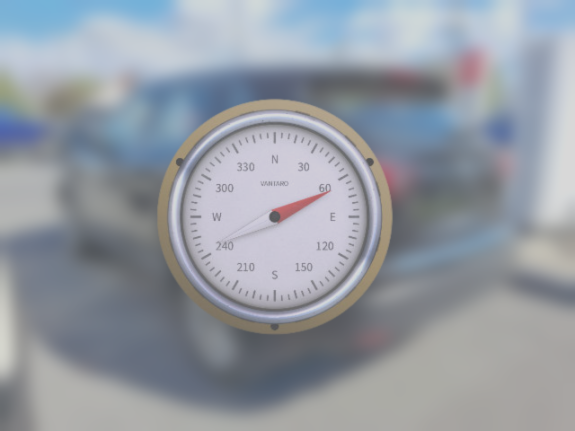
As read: 65 °
